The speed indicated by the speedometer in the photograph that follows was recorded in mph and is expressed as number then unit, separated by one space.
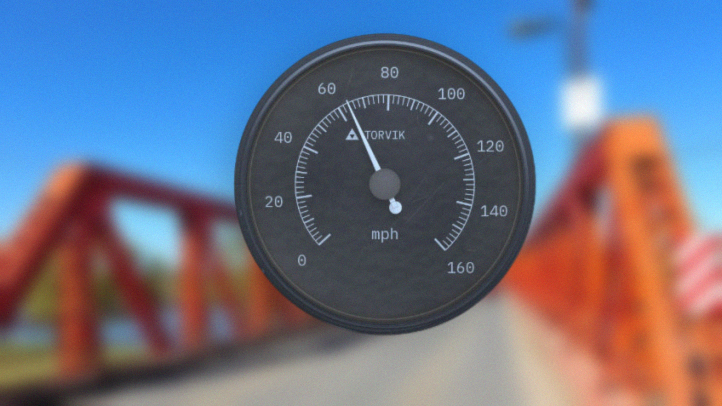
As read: 64 mph
